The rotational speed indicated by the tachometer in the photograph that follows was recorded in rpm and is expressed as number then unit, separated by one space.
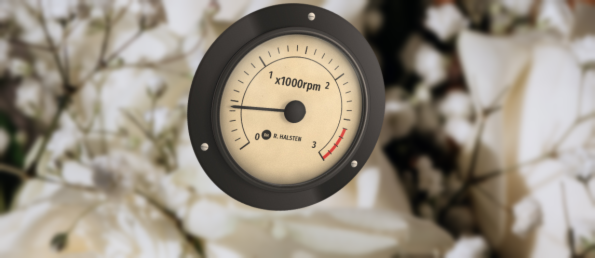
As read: 450 rpm
